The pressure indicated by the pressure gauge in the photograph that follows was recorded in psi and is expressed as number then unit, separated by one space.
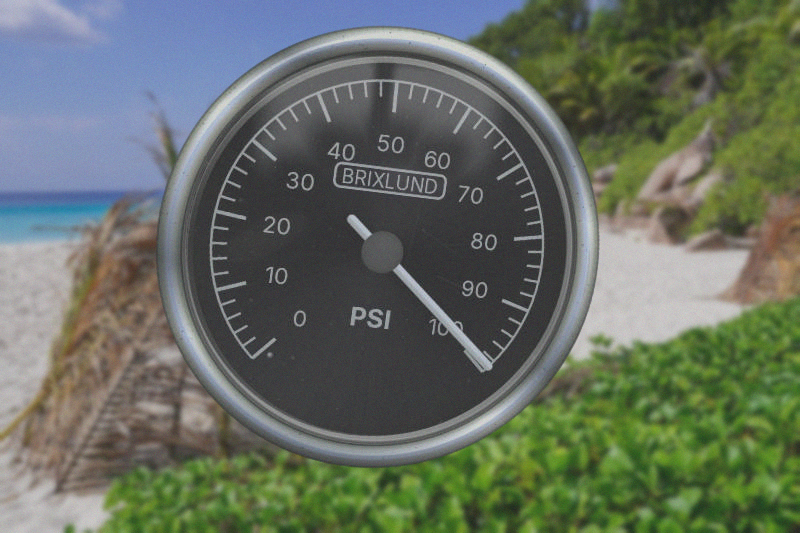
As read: 99 psi
